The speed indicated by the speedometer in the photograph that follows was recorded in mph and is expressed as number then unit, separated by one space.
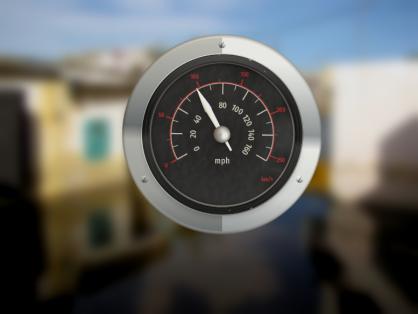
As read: 60 mph
